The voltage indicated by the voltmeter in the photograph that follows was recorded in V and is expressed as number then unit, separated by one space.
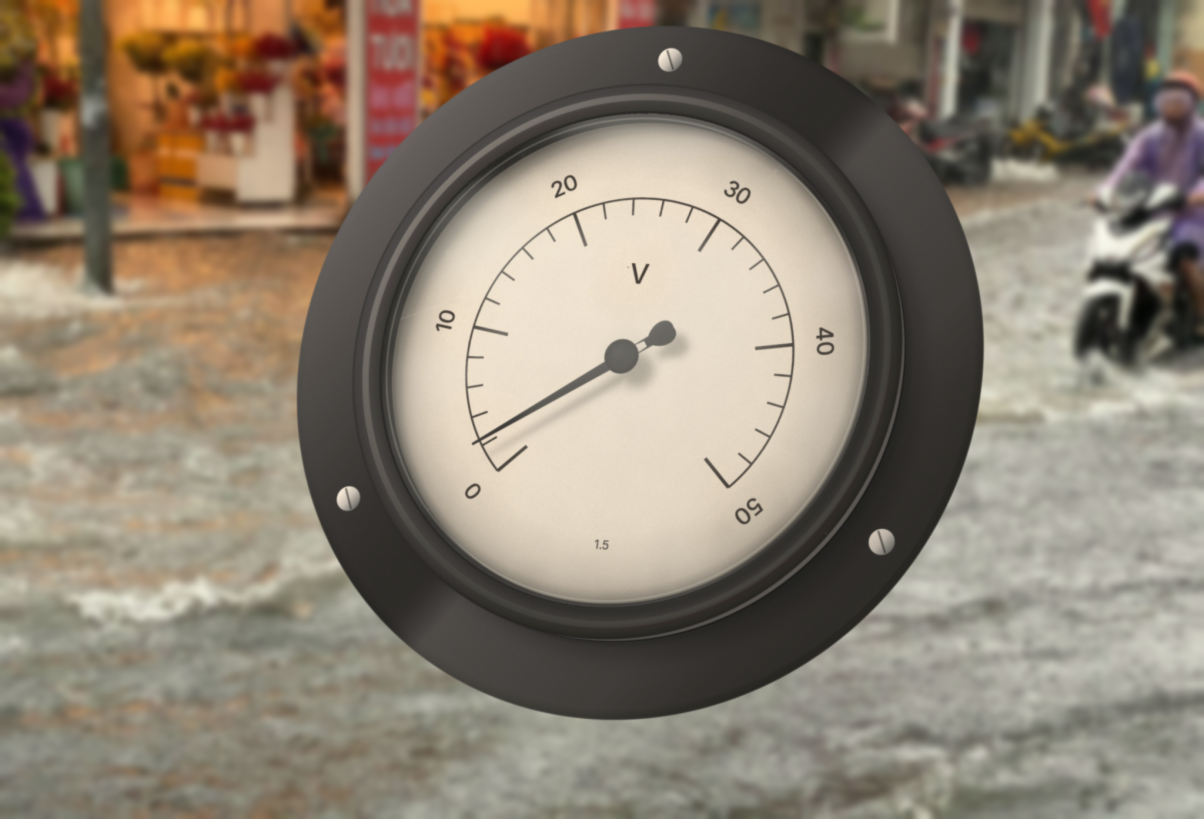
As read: 2 V
